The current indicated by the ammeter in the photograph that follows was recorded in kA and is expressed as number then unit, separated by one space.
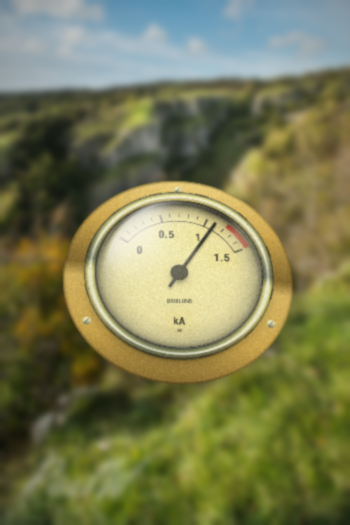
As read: 1.1 kA
